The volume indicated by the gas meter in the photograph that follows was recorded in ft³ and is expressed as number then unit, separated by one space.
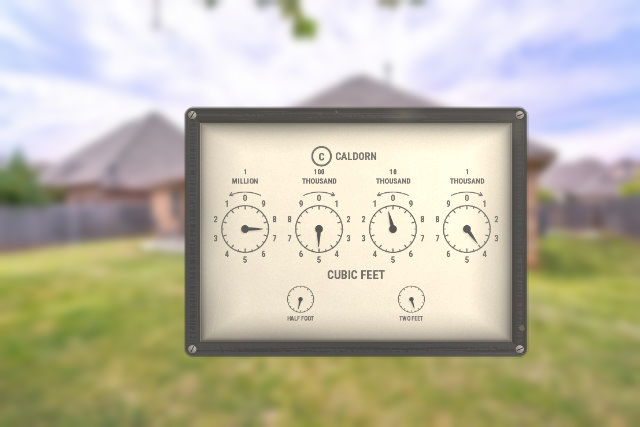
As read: 750400 ft³
